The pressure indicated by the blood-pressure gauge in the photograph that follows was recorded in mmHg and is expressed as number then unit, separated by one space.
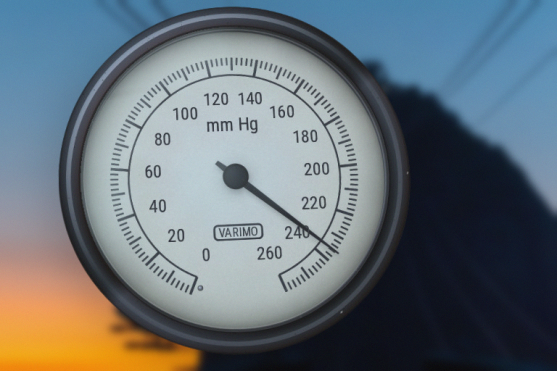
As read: 236 mmHg
